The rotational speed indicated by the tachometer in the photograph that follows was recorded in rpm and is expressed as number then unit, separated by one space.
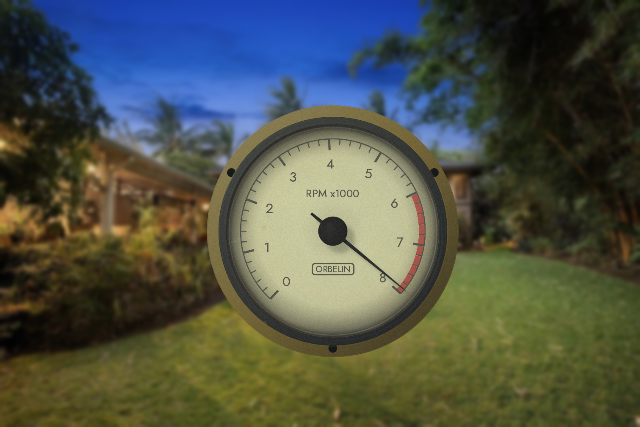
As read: 7900 rpm
